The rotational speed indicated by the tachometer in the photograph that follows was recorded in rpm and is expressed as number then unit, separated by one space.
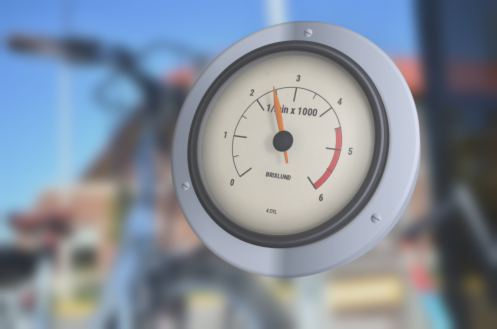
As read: 2500 rpm
